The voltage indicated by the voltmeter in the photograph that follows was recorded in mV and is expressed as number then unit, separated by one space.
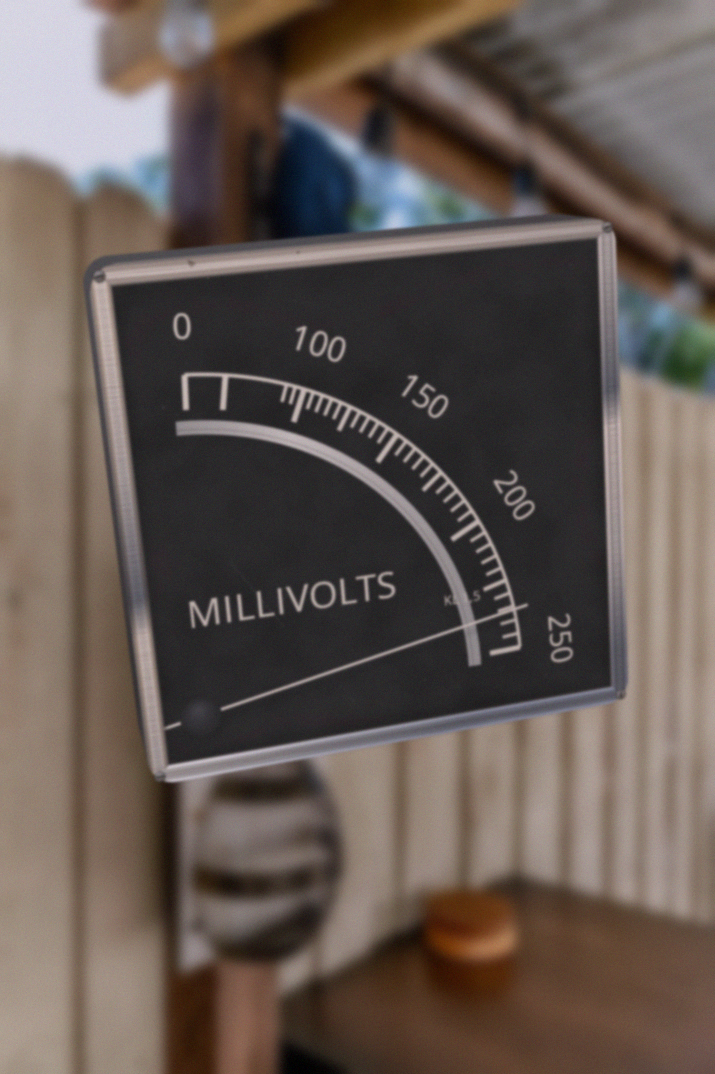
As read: 235 mV
